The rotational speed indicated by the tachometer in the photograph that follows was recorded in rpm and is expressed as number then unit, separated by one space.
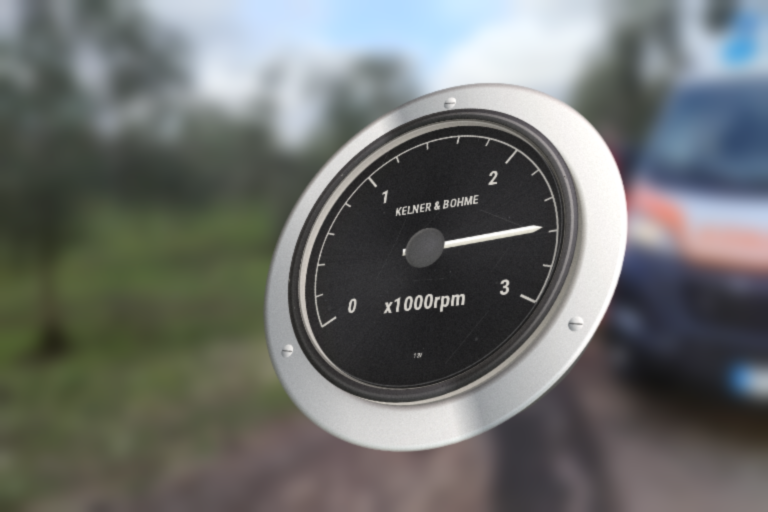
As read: 2600 rpm
